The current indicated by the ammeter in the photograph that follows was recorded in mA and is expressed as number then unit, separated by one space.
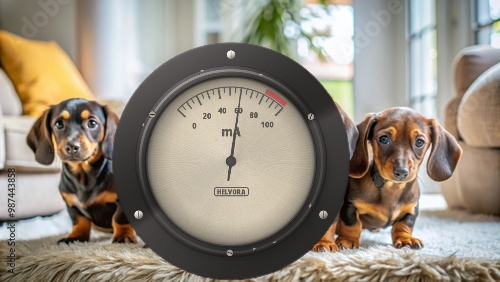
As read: 60 mA
